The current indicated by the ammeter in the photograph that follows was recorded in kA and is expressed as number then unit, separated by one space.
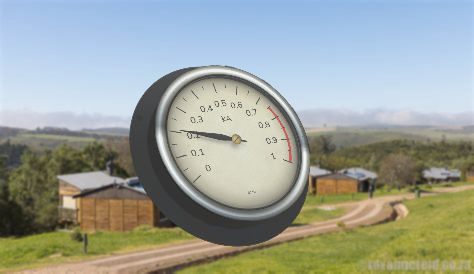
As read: 0.2 kA
